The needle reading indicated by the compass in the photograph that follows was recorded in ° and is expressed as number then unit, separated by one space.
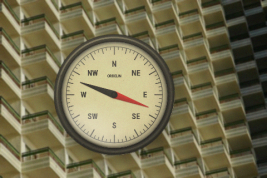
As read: 110 °
